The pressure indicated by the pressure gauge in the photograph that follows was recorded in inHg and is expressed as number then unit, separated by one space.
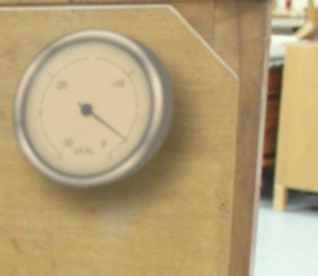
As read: -2.5 inHg
